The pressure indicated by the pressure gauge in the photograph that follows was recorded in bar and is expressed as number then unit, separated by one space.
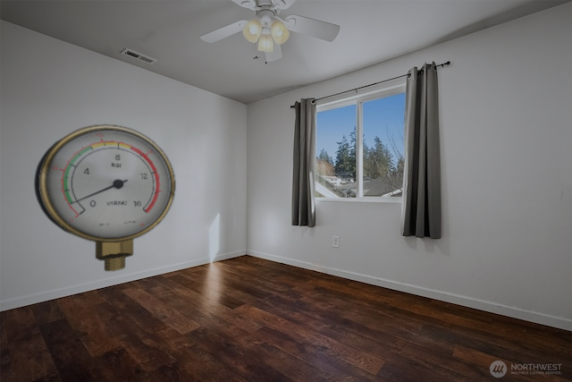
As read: 1 bar
